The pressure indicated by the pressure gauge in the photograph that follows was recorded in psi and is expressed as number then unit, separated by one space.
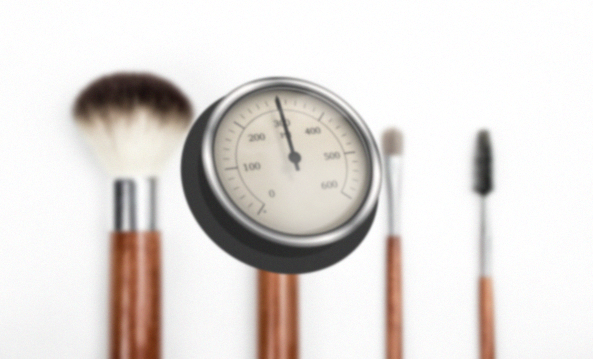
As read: 300 psi
